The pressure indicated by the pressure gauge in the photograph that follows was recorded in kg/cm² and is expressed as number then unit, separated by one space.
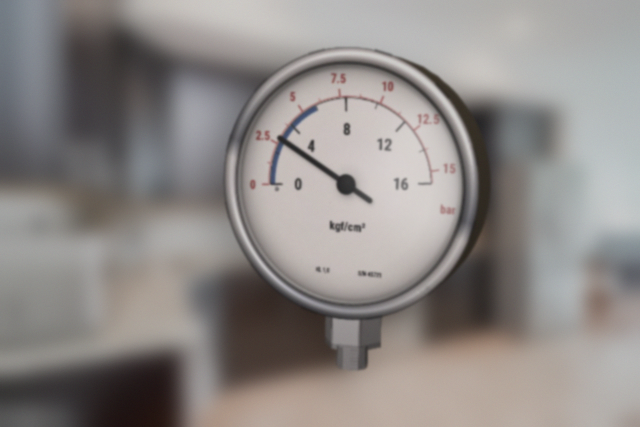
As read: 3 kg/cm²
